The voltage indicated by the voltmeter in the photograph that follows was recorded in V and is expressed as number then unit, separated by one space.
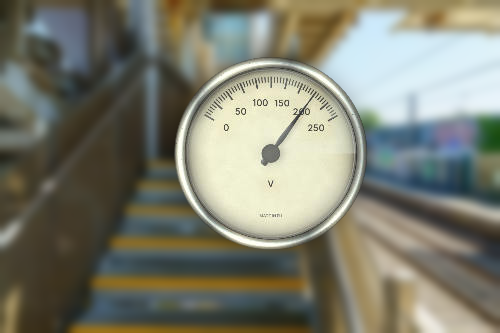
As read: 200 V
